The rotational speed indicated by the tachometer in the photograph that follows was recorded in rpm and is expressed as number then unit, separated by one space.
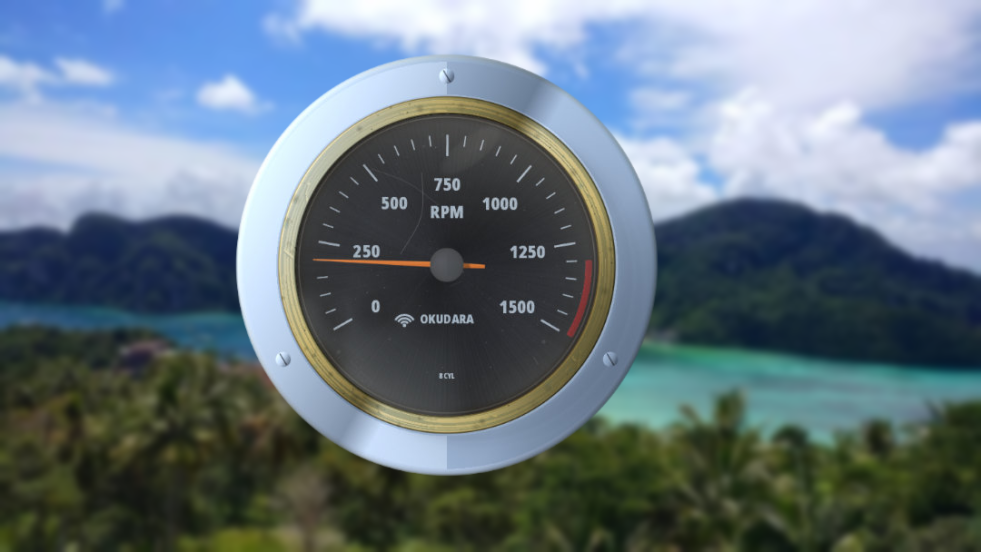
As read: 200 rpm
